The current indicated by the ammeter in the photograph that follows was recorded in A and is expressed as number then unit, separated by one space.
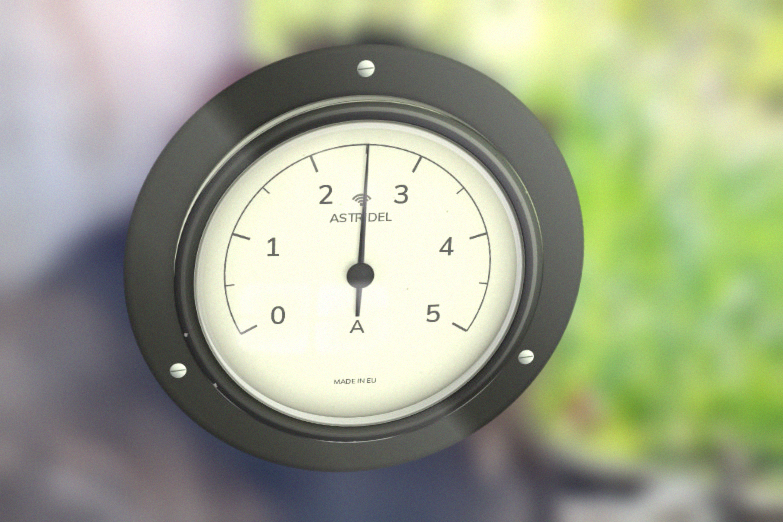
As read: 2.5 A
